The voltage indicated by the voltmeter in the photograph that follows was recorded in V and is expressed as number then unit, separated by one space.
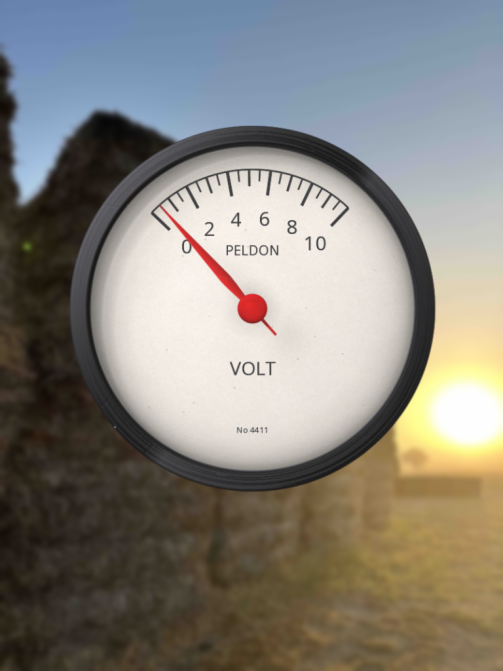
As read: 0.5 V
